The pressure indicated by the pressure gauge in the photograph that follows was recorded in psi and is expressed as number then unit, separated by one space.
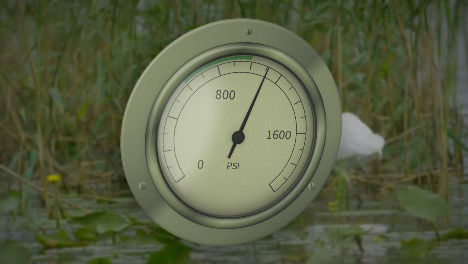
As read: 1100 psi
